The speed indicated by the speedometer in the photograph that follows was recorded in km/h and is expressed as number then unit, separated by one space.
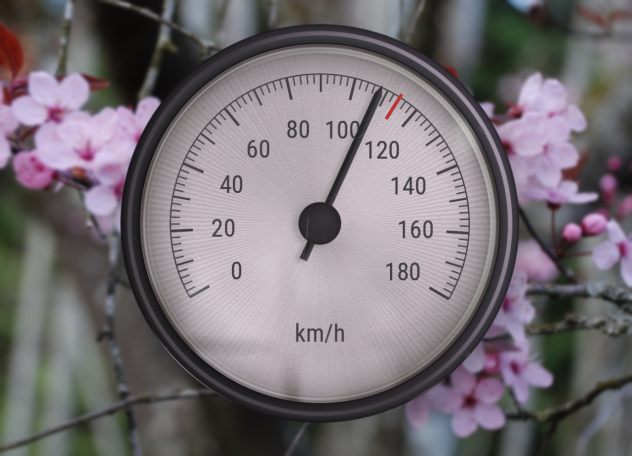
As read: 108 km/h
